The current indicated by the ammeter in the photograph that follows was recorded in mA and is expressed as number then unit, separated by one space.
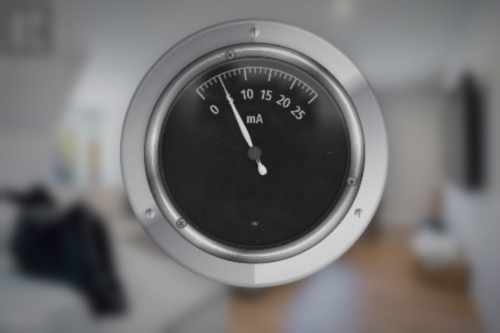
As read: 5 mA
